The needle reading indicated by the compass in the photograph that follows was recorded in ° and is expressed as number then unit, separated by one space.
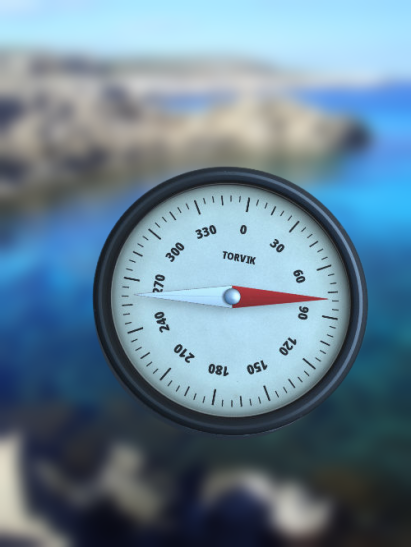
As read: 80 °
